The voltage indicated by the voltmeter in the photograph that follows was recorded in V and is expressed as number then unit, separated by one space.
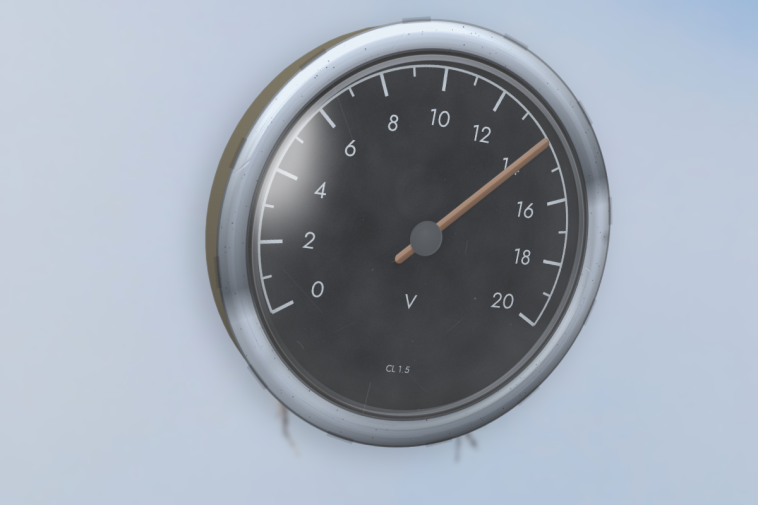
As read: 14 V
